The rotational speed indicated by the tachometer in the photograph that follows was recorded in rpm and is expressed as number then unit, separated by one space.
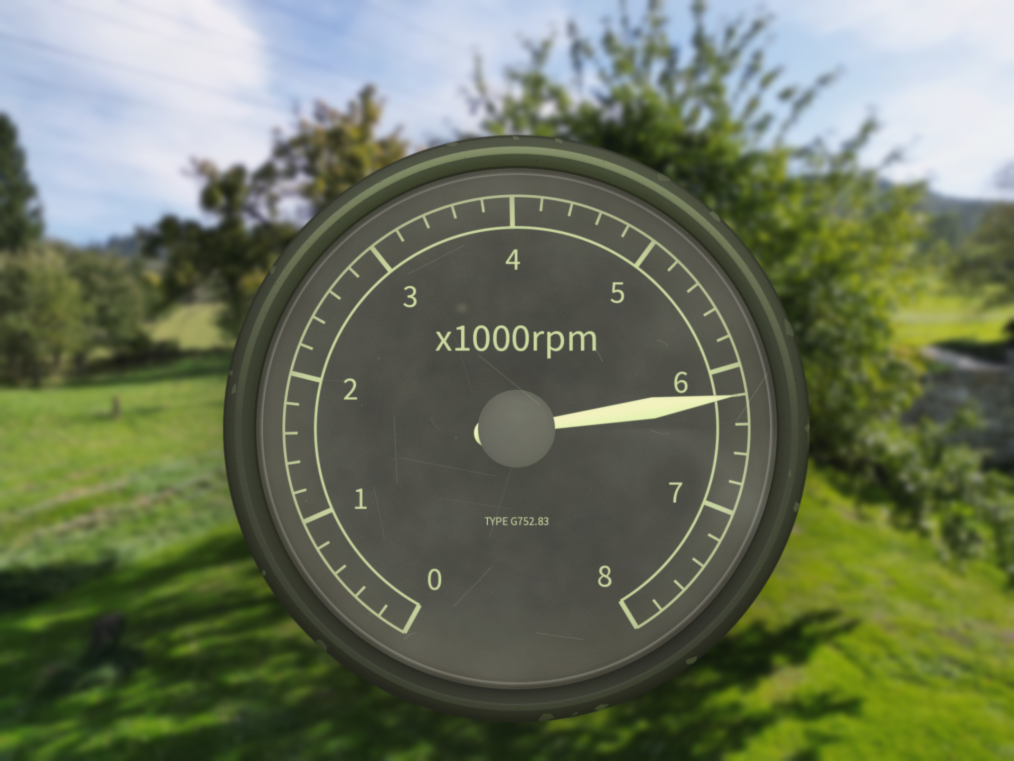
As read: 6200 rpm
